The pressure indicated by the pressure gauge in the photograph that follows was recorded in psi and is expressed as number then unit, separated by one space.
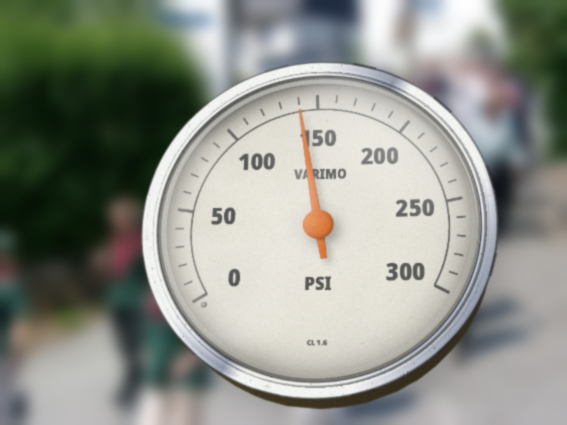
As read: 140 psi
